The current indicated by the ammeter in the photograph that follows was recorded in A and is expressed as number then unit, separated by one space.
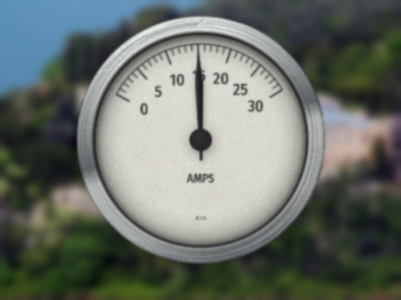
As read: 15 A
